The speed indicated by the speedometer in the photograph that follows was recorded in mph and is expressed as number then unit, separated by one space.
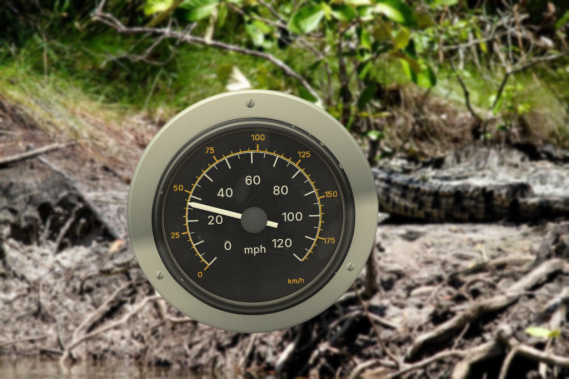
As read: 27.5 mph
